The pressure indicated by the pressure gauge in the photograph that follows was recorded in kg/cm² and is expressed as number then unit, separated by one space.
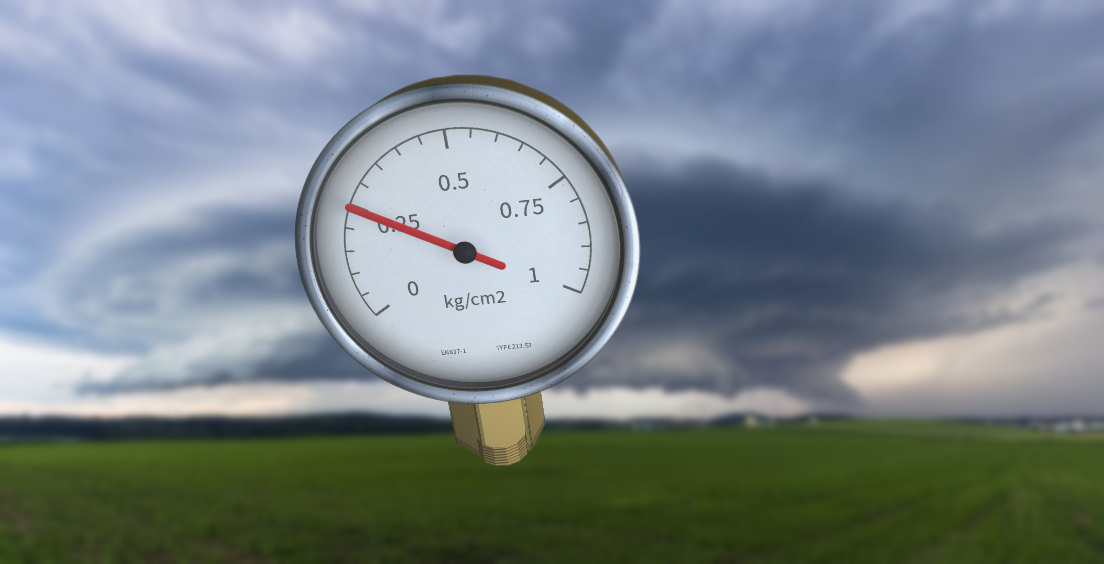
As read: 0.25 kg/cm²
